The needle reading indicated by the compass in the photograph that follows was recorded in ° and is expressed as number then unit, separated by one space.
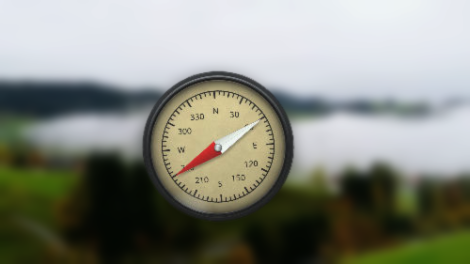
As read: 240 °
